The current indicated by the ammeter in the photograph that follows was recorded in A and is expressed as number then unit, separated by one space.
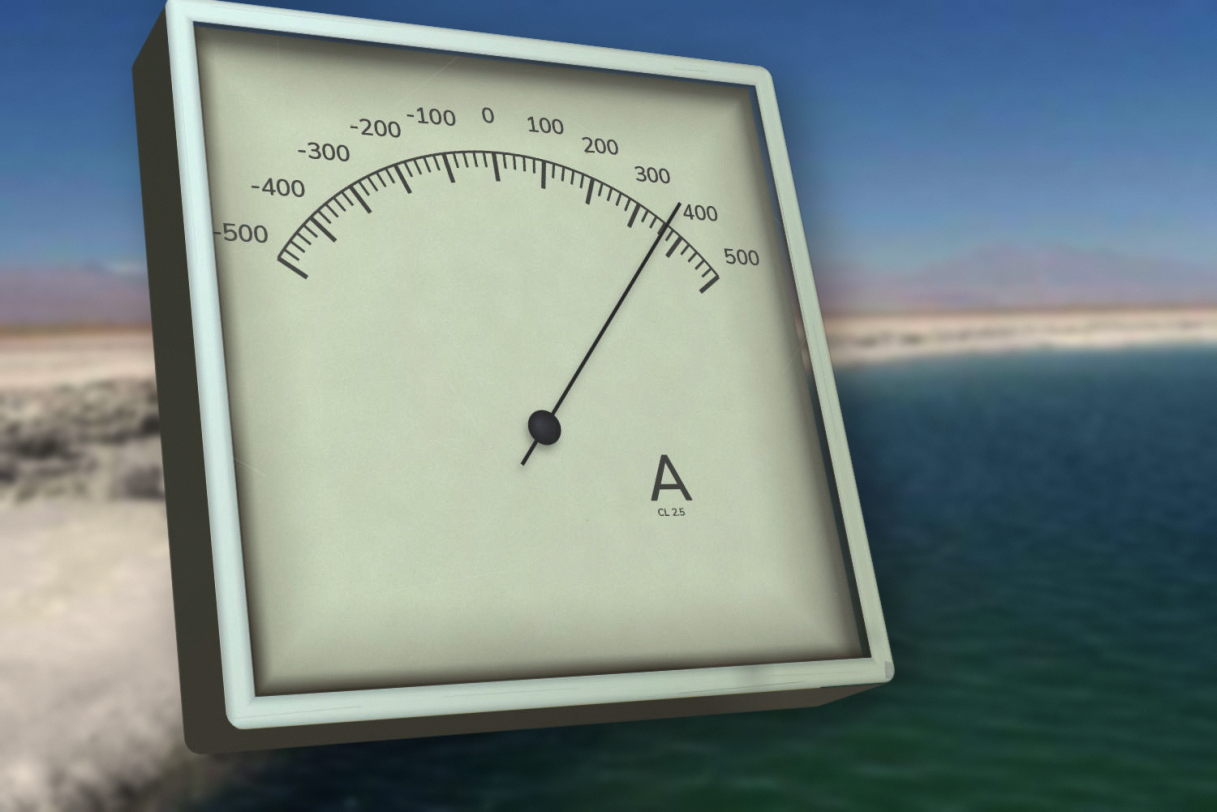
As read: 360 A
